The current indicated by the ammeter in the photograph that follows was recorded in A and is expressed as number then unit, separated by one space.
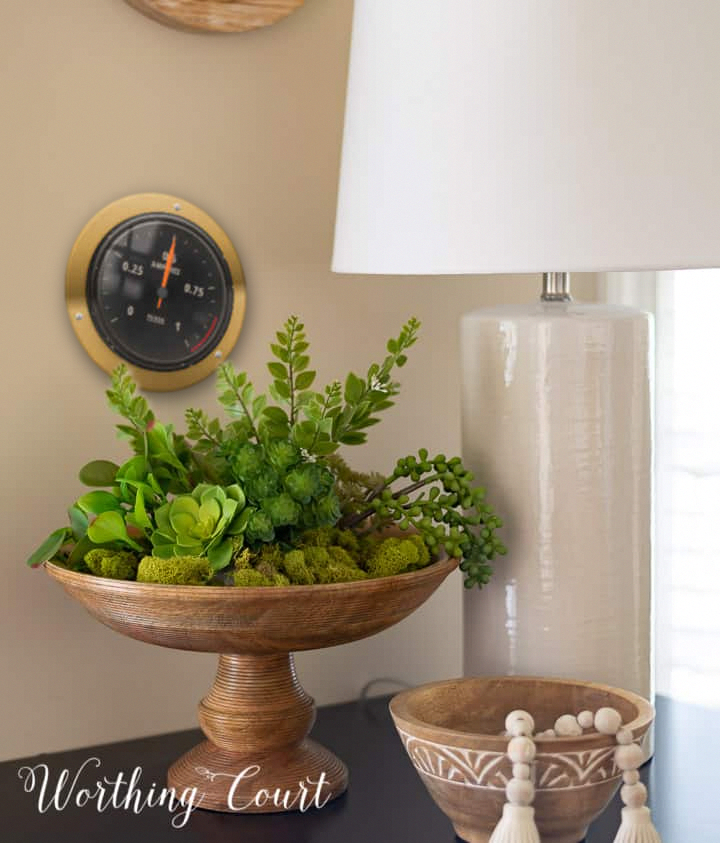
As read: 0.5 A
